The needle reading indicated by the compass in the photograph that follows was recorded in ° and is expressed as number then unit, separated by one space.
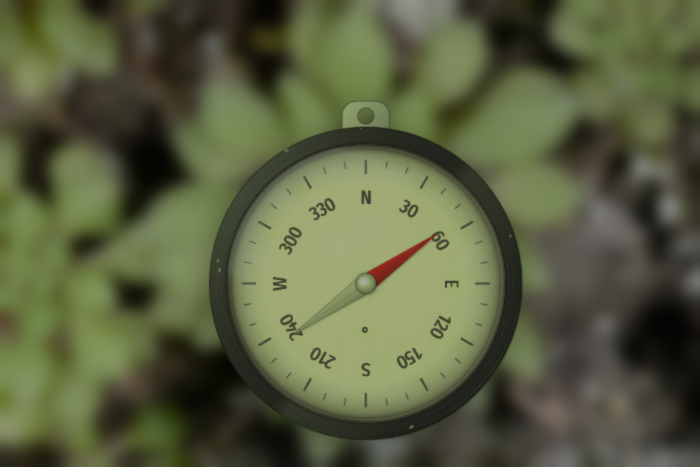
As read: 55 °
